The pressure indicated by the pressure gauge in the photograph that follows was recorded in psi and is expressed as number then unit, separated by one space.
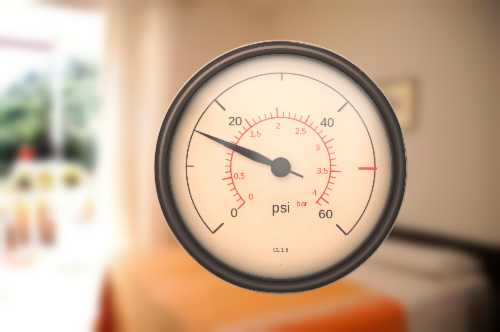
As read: 15 psi
